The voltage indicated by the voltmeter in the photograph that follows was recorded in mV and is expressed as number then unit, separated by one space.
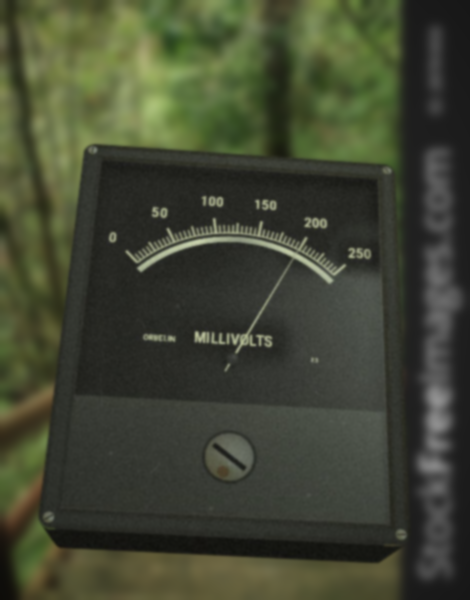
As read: 200 mV
